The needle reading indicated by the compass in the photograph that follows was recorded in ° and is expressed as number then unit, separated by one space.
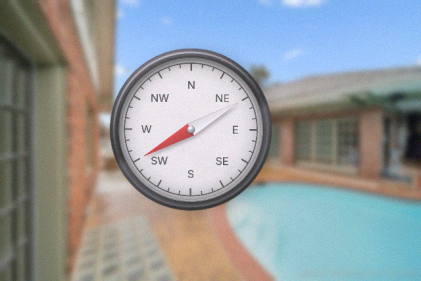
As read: 240 °
